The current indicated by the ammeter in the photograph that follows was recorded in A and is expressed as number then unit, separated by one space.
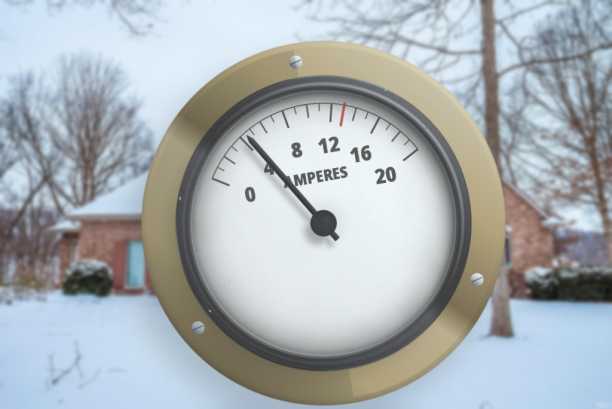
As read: 4.5 A
